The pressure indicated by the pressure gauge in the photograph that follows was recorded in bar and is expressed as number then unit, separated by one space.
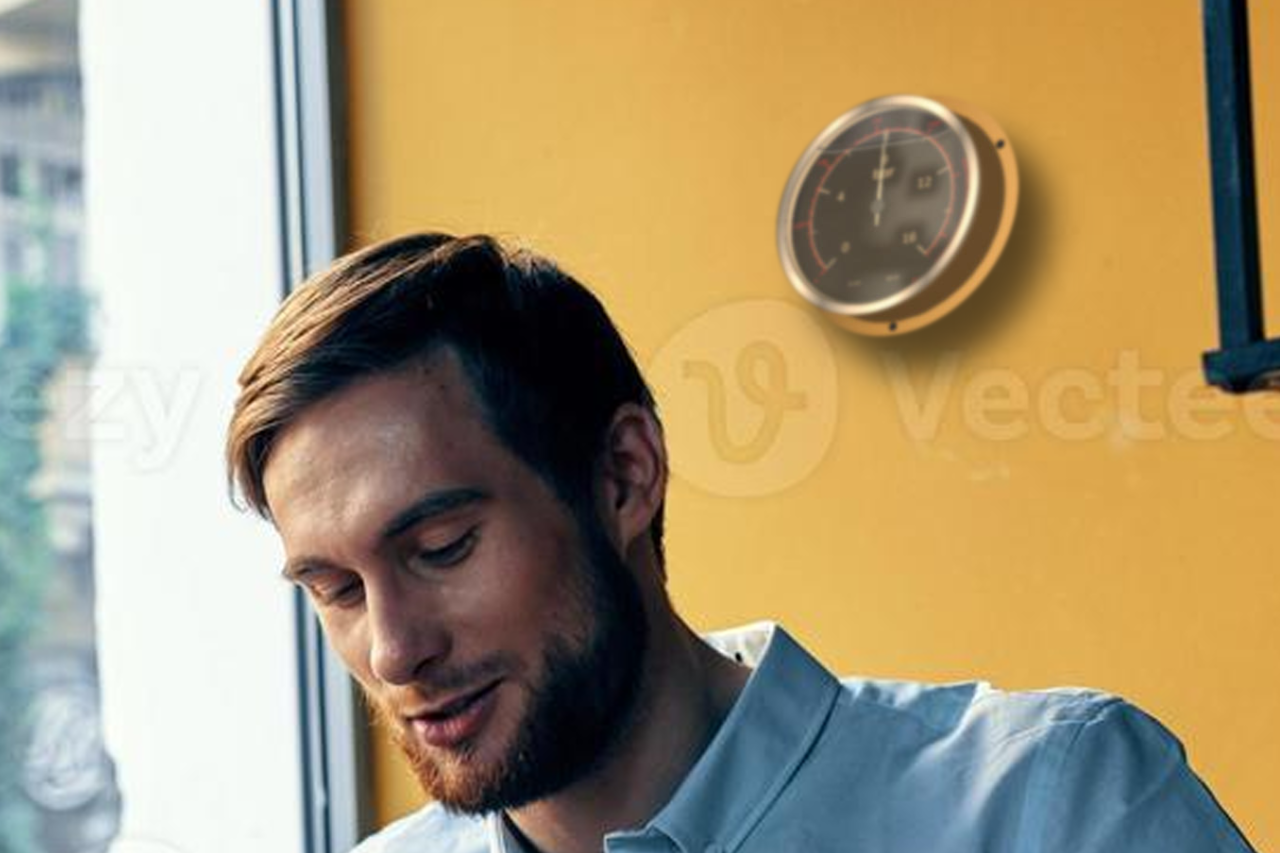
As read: 8 bar
